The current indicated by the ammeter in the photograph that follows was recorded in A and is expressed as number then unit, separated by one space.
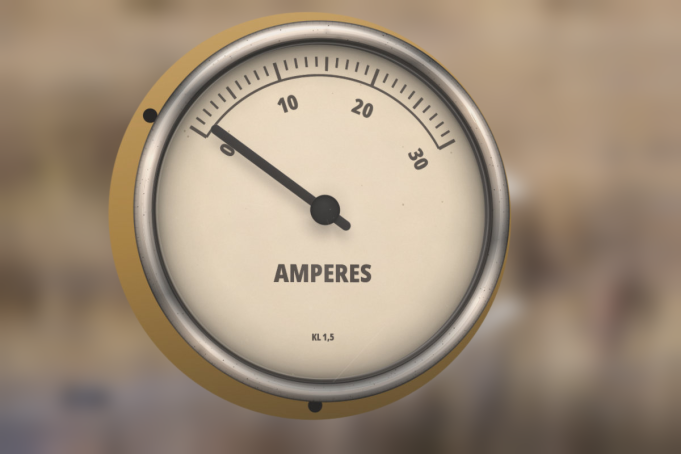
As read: 1 A
